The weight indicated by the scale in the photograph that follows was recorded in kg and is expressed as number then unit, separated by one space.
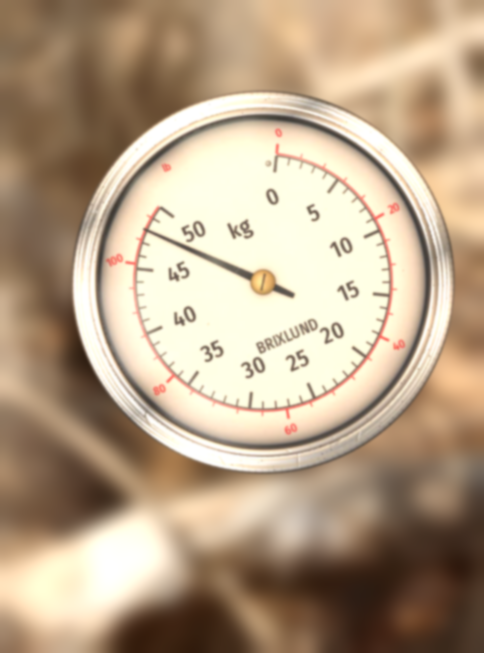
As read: 48 kg
